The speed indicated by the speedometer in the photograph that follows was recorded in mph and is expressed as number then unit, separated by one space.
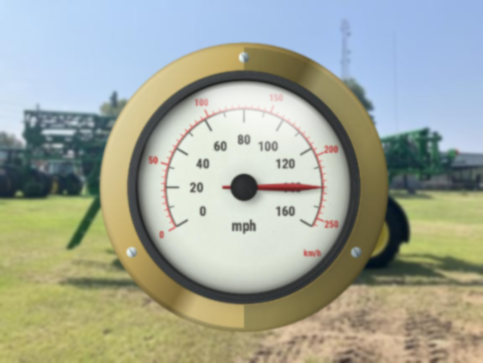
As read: 140 mph
